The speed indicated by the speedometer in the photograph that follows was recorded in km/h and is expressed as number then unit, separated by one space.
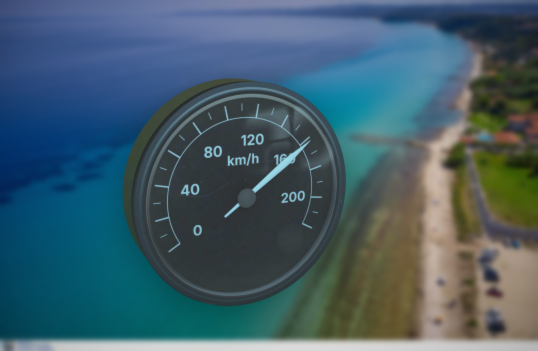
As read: 160 km/h
